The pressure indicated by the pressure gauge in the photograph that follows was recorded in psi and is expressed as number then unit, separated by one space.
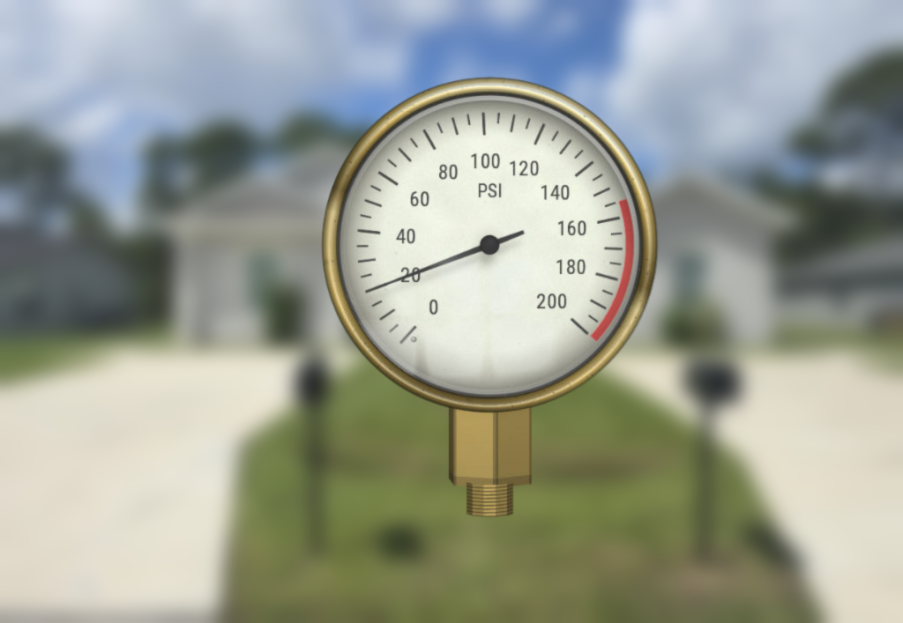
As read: 20 psi
